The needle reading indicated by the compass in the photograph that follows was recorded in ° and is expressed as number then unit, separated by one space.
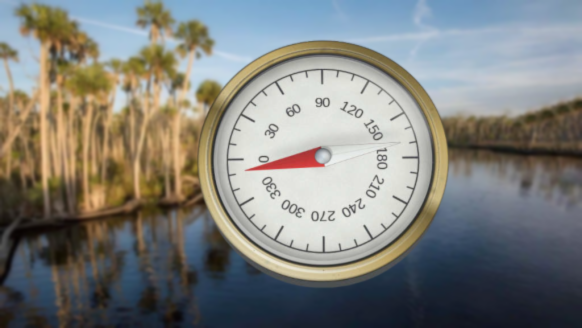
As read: 350 °
